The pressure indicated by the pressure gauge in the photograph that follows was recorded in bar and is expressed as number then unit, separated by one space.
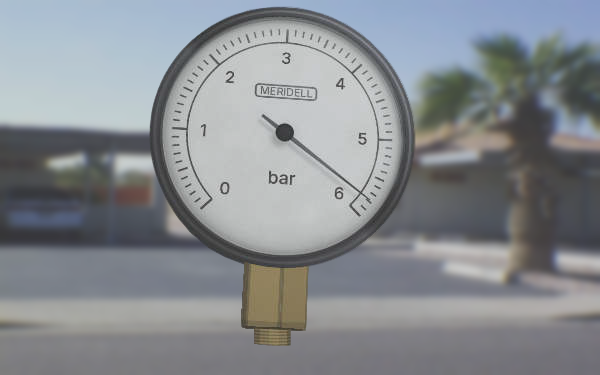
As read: 5.8 bar
